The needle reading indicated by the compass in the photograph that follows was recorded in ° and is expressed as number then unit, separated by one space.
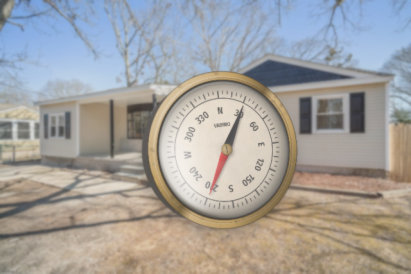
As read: 210 °
